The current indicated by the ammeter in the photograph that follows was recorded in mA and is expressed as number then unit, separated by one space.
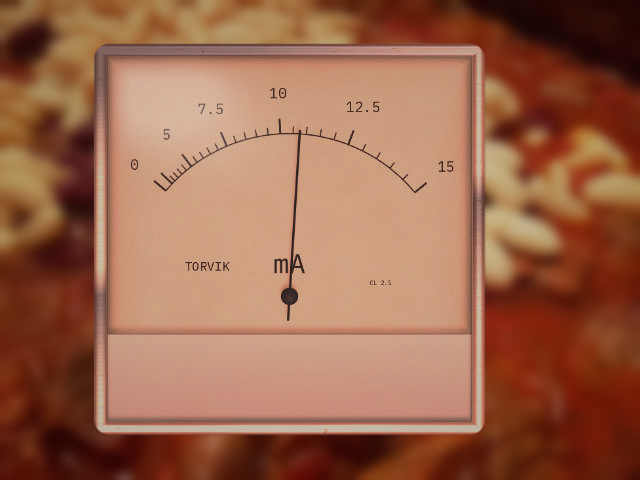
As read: 10.75 mA
